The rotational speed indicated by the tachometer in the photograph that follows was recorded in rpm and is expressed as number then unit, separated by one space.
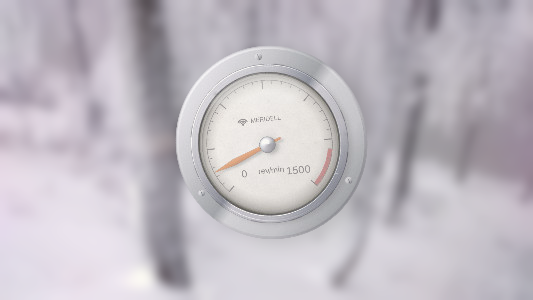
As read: 125 rpm
